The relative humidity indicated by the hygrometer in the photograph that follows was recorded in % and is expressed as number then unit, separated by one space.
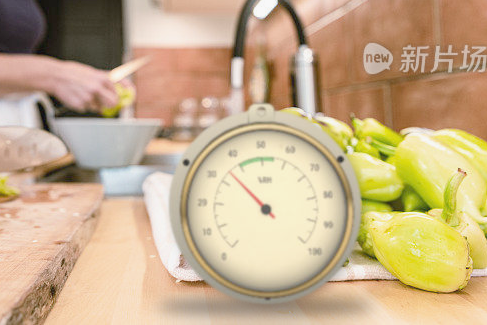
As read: 35 %
